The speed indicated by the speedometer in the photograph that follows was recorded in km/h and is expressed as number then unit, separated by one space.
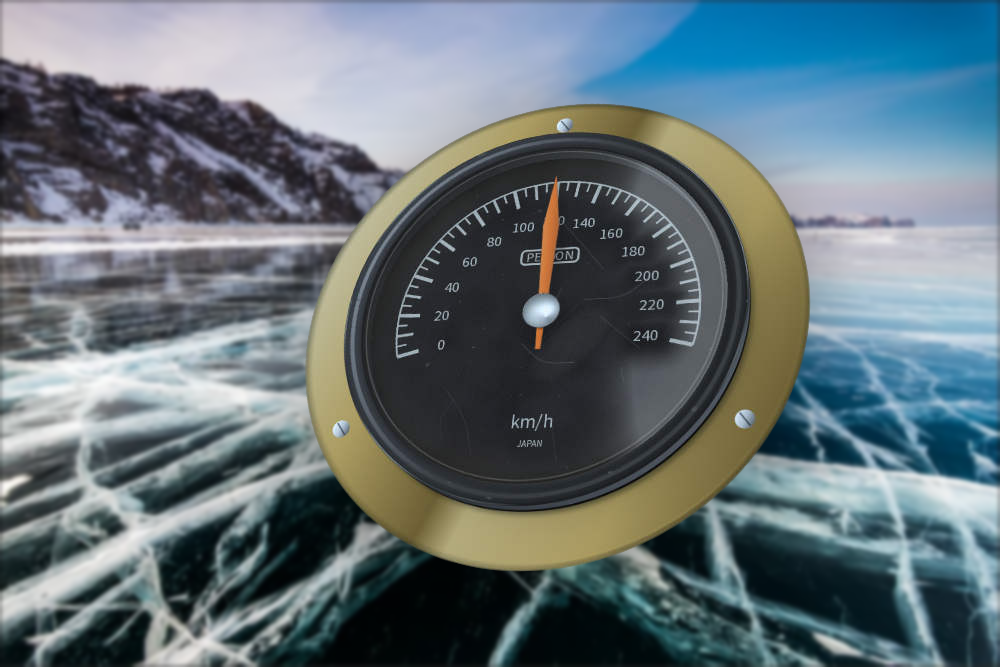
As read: 120 km/h
